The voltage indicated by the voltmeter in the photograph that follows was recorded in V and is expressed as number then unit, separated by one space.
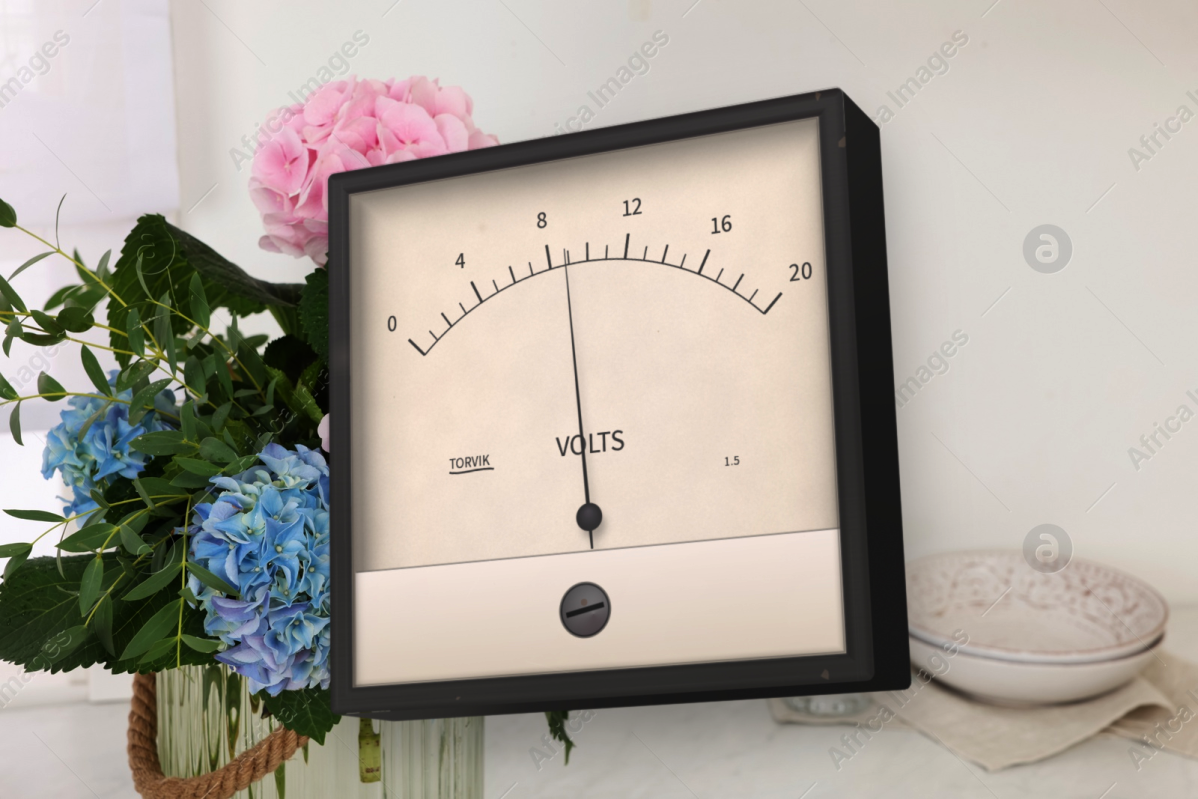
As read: 9 V
